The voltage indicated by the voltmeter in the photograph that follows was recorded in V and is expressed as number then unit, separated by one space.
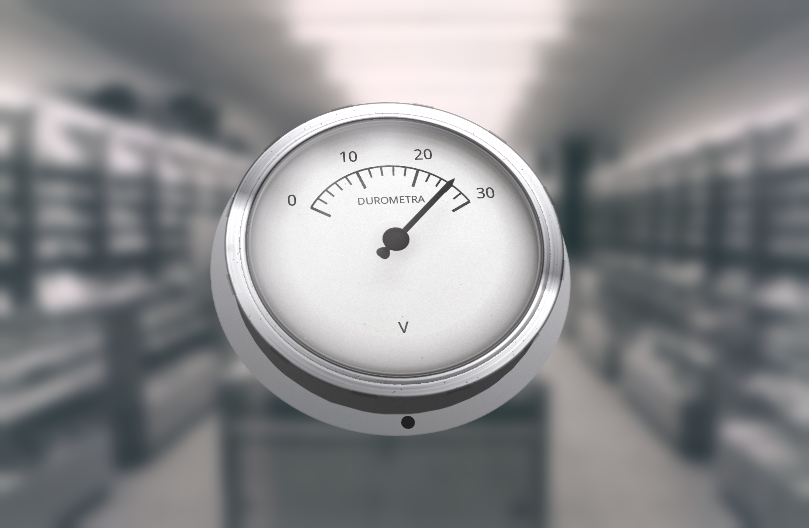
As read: 26 V
